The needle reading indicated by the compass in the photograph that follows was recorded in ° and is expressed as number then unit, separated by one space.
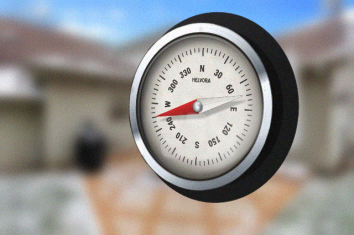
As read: 255 °
